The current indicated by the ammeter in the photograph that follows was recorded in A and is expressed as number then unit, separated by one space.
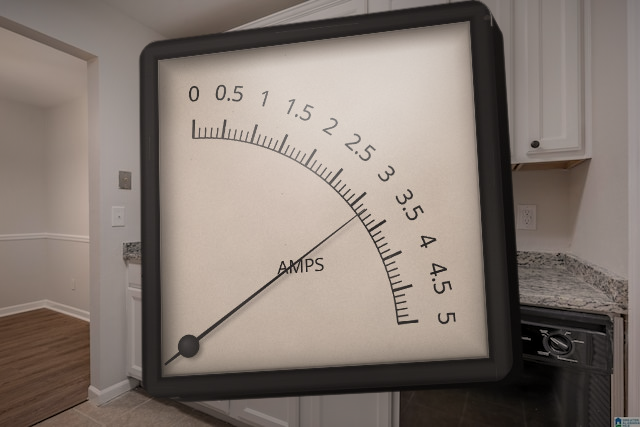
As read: 3.2 A
